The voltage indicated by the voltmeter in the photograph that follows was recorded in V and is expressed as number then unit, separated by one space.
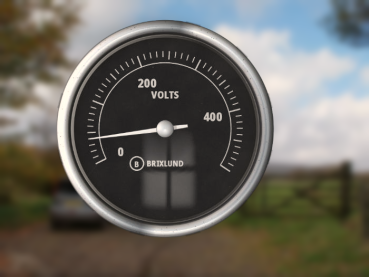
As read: 40 V
